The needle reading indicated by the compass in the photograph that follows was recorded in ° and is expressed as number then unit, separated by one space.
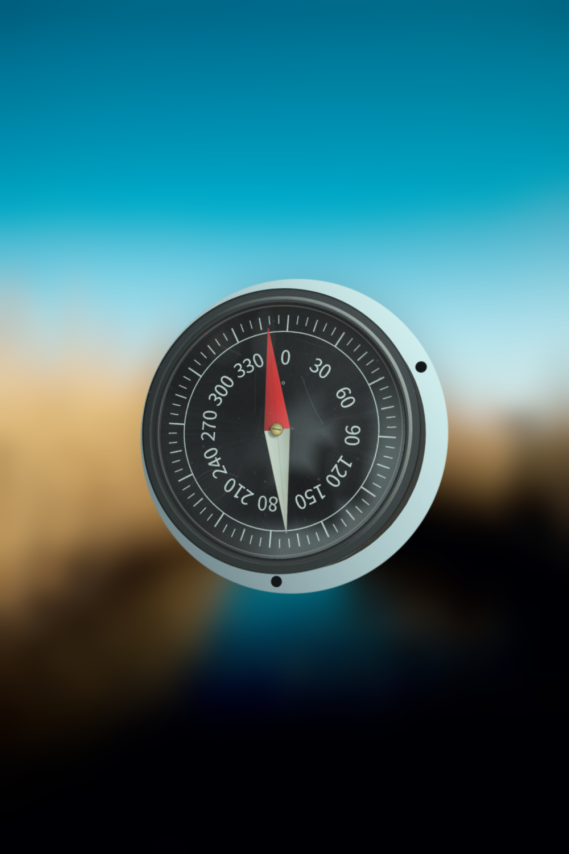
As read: 350 °
